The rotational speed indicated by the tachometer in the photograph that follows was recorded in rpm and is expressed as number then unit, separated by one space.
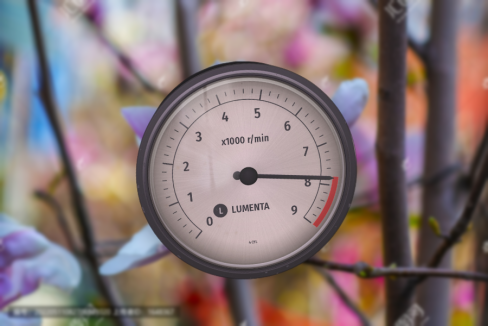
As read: 7800 rpm
